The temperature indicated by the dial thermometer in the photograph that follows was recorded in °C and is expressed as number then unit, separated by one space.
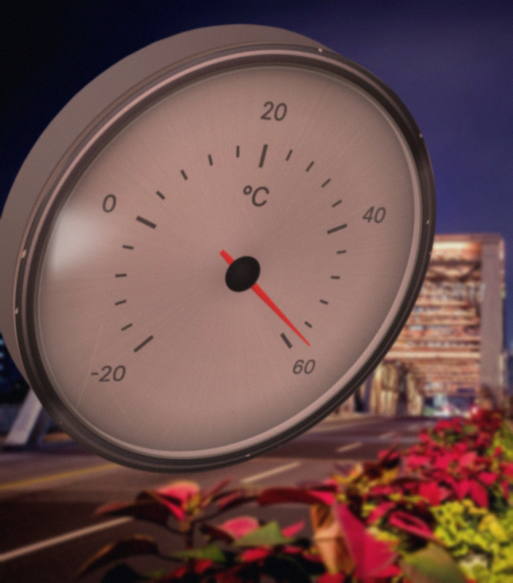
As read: 58 °C
